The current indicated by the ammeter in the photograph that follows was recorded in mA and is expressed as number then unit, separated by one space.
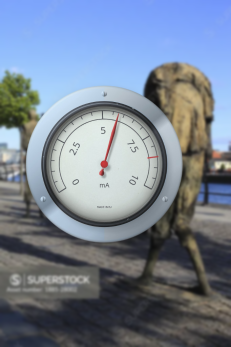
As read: 5.75 mA
